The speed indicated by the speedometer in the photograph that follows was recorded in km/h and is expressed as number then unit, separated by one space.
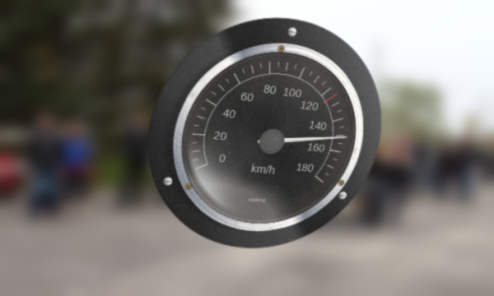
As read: 150 km/h
